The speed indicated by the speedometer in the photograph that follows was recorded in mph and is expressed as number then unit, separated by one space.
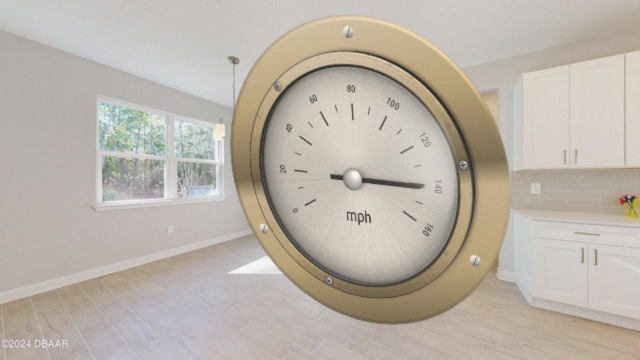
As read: 140 mph
